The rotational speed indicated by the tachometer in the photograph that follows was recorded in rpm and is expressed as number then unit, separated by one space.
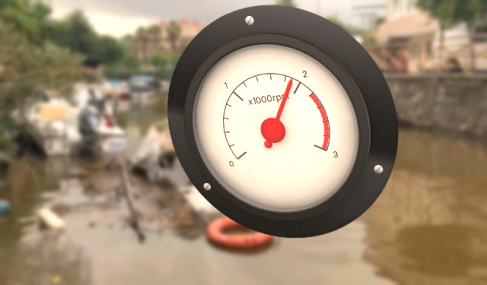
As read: 1900 rpm
